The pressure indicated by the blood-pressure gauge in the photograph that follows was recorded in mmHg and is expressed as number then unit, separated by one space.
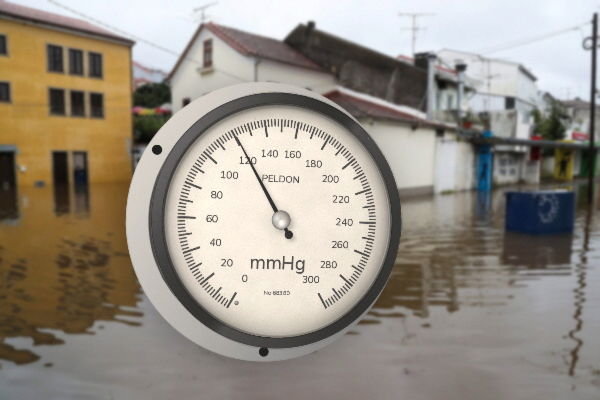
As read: 120 mmHg
